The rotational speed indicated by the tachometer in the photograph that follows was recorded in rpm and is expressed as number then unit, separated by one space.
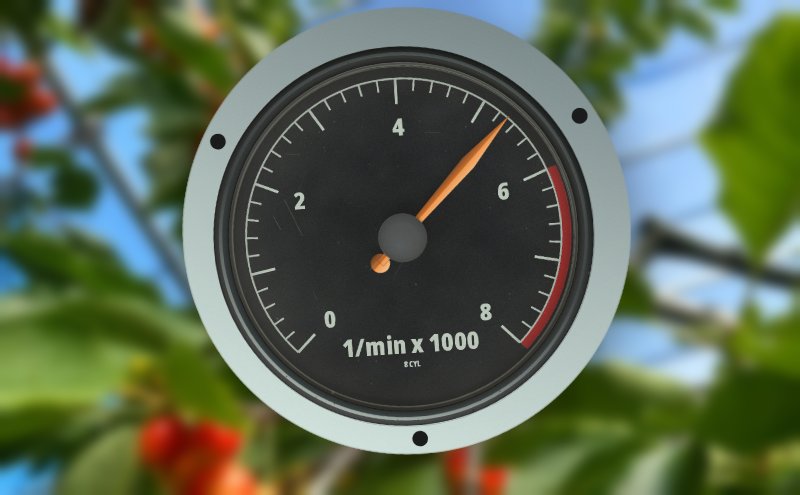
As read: 5300 rpm
